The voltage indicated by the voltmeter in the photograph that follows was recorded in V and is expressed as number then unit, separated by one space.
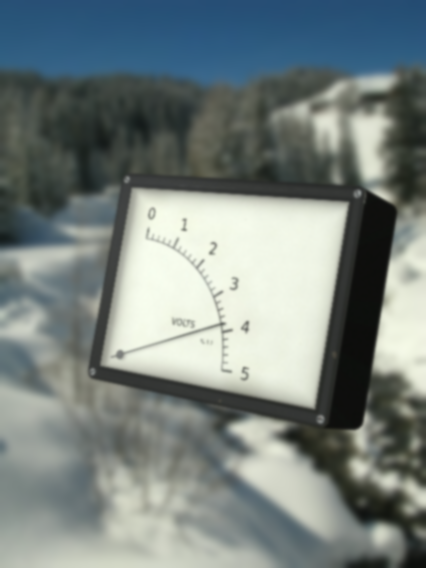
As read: 3.8 V
